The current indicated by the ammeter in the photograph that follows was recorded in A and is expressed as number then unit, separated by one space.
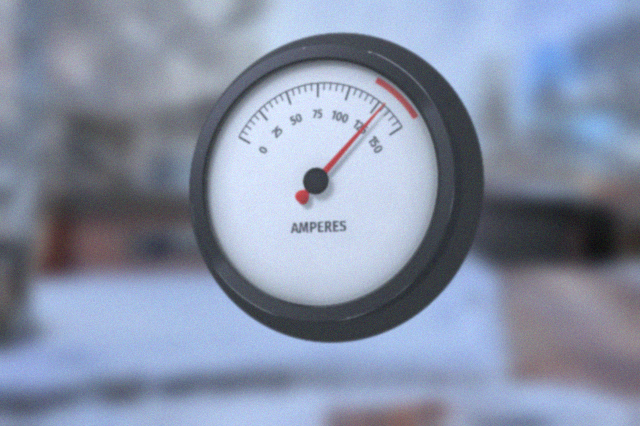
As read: 130 A
